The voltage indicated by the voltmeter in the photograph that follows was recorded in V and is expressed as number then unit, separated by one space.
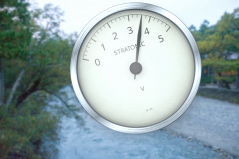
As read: 3.6 V
